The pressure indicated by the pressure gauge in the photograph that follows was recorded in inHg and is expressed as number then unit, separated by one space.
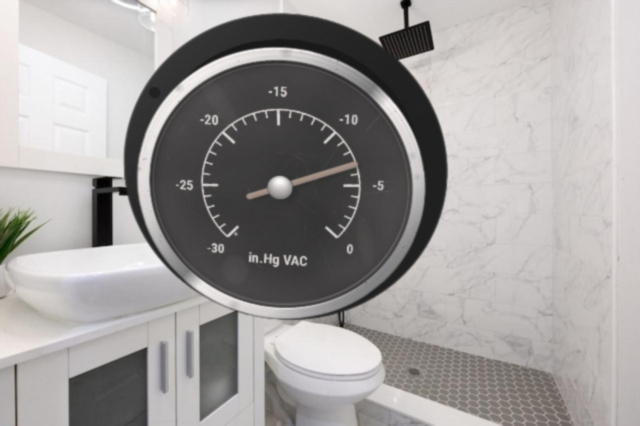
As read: -7 inHg
